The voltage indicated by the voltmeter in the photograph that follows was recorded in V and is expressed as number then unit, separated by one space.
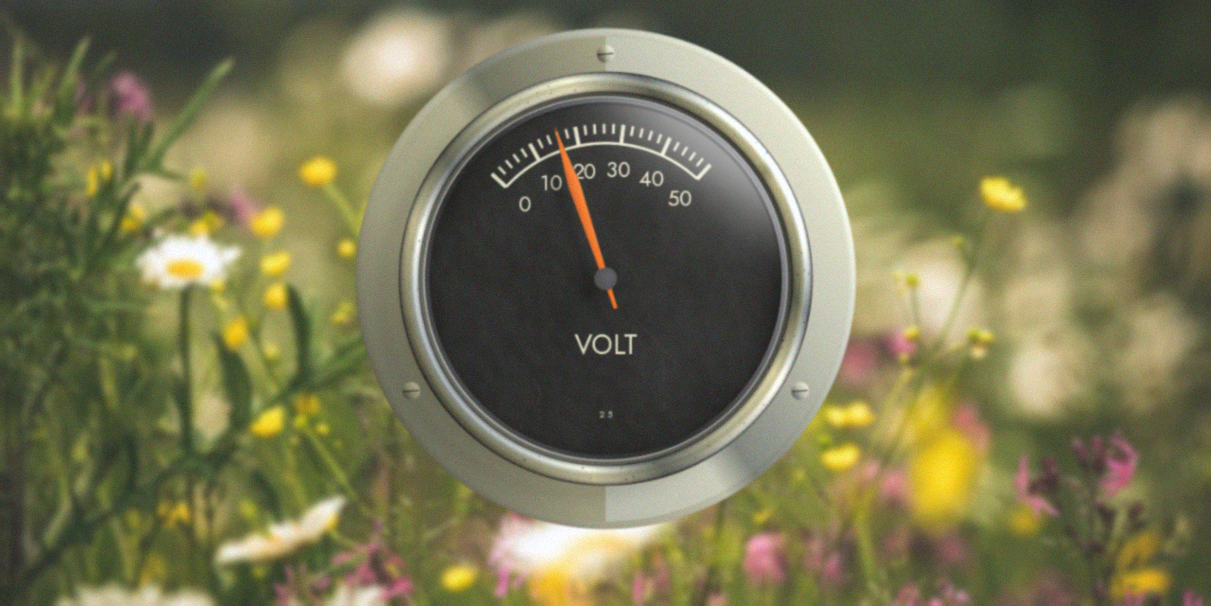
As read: 16 V
